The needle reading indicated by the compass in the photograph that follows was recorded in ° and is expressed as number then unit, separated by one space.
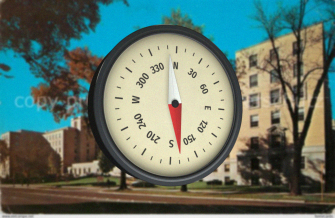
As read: 170 °
